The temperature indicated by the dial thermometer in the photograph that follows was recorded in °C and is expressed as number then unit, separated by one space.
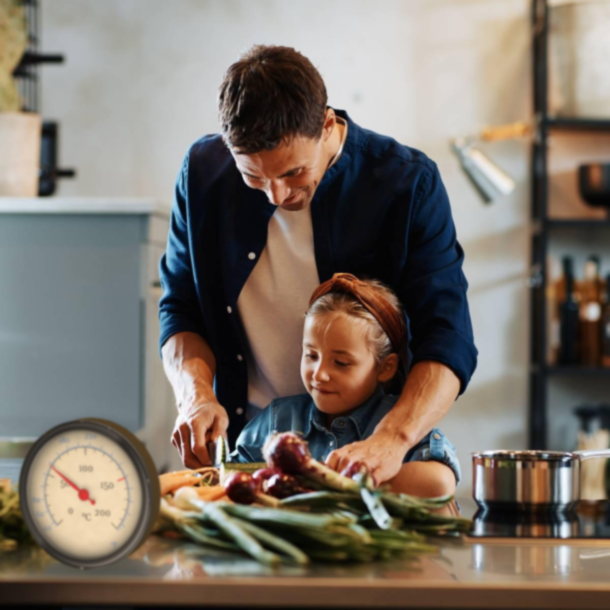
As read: 60 °C
